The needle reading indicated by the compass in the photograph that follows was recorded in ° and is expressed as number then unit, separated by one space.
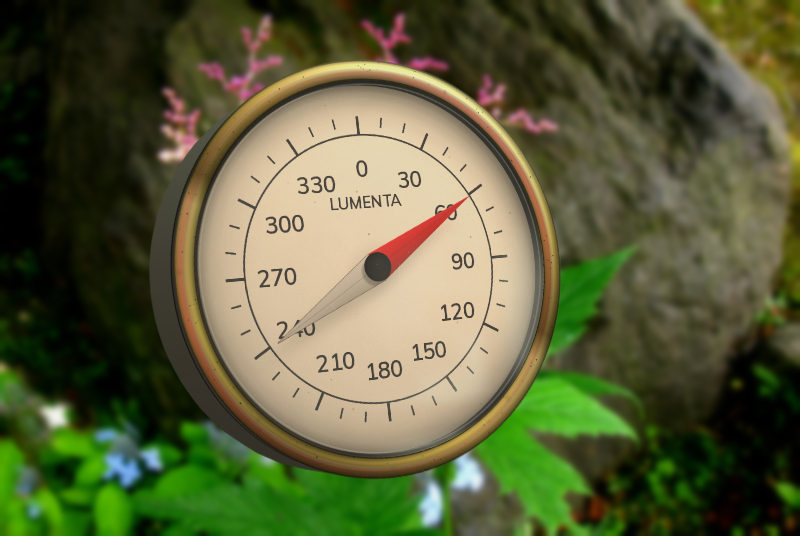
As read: 60 °
